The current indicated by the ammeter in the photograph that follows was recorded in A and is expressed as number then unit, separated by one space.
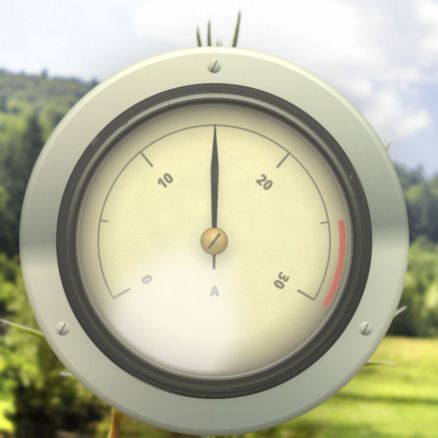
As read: 15 A
